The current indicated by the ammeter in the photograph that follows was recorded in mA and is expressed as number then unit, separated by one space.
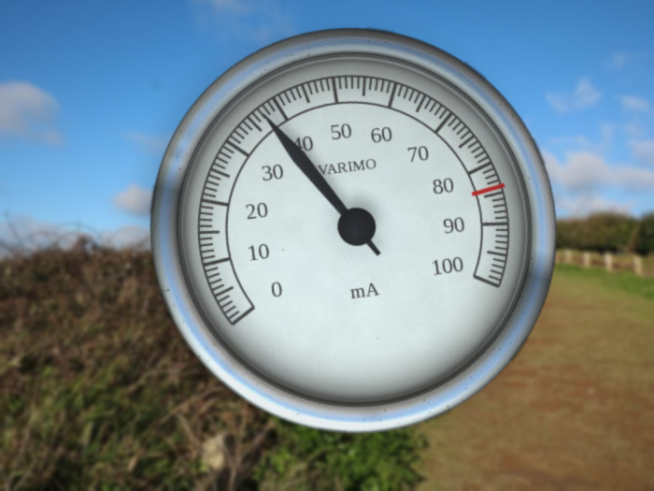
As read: 37 mA
